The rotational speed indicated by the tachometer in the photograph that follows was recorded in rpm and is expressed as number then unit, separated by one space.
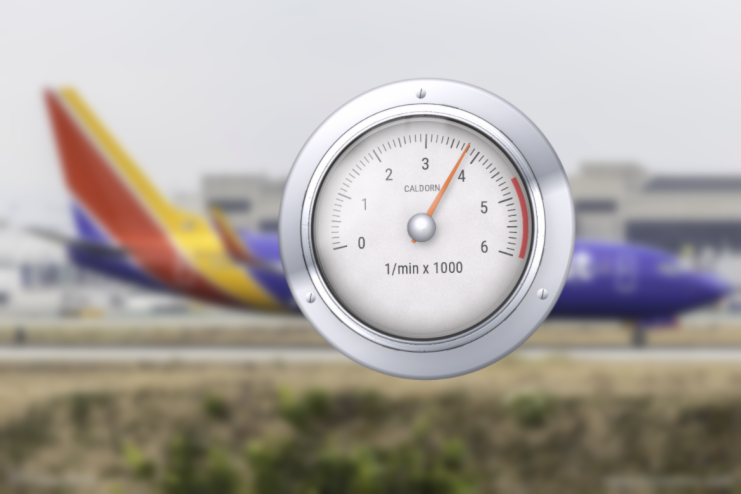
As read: 3800 rpm
